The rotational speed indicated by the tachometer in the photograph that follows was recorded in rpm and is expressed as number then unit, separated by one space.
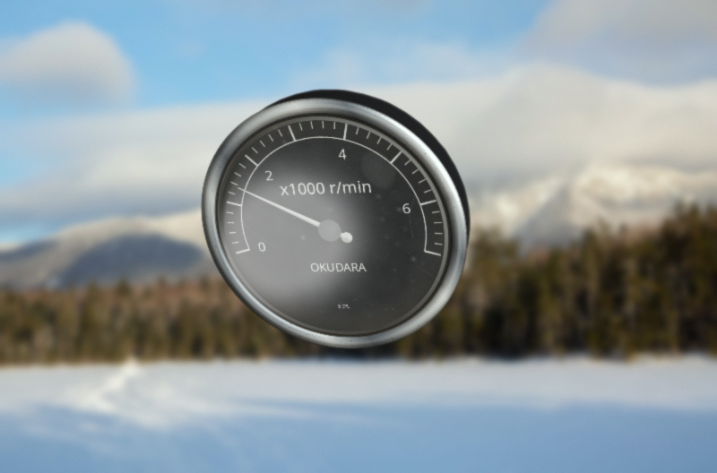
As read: 1400 rpm
